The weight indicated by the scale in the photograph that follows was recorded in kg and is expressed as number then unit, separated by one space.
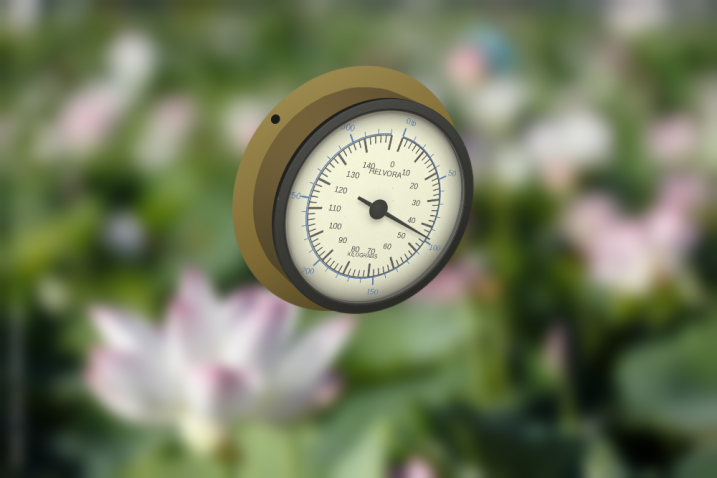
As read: 44 kg
